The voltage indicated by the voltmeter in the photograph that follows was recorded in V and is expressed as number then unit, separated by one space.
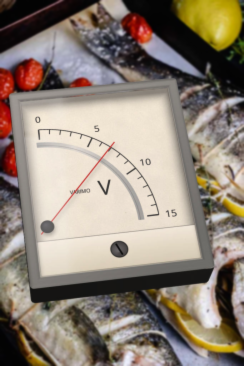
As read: 7 V
